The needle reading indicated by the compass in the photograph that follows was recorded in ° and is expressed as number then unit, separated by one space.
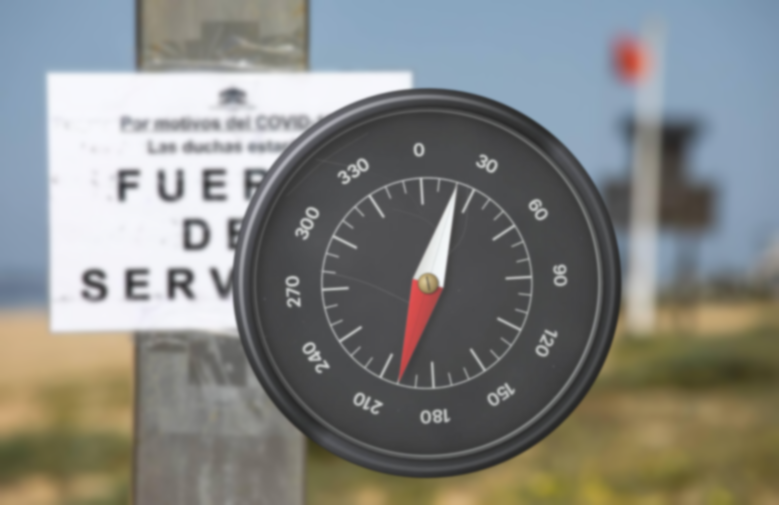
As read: 200 °
